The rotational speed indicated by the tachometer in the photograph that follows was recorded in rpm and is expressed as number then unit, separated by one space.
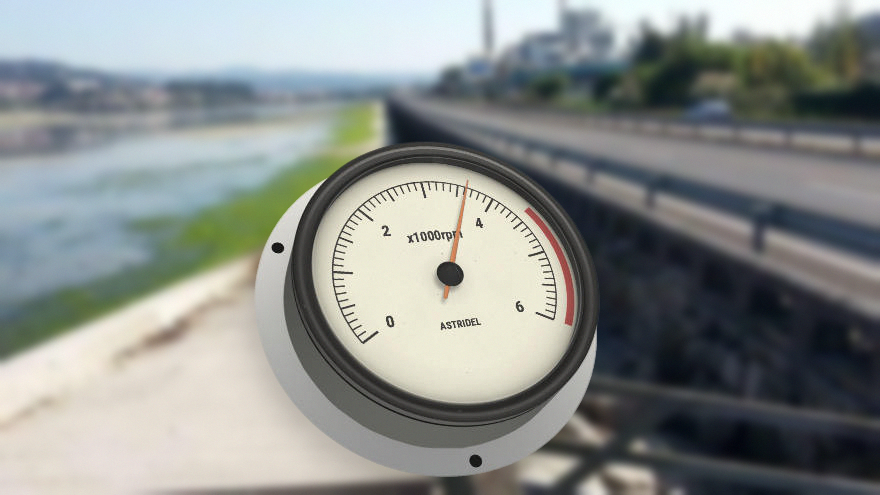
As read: 3600 rpm
